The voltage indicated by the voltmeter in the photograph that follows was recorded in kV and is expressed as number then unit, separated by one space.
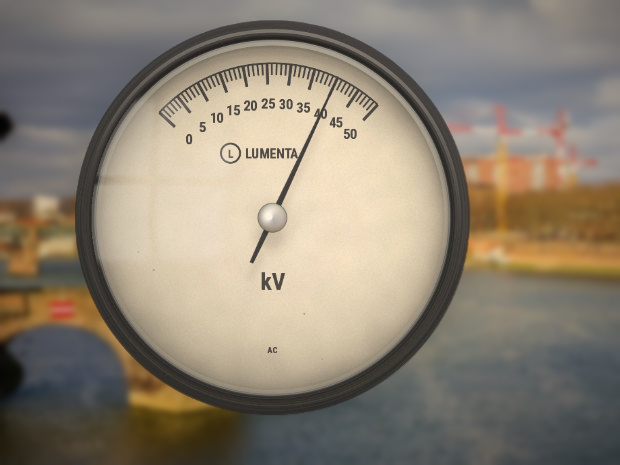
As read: 40 kV
